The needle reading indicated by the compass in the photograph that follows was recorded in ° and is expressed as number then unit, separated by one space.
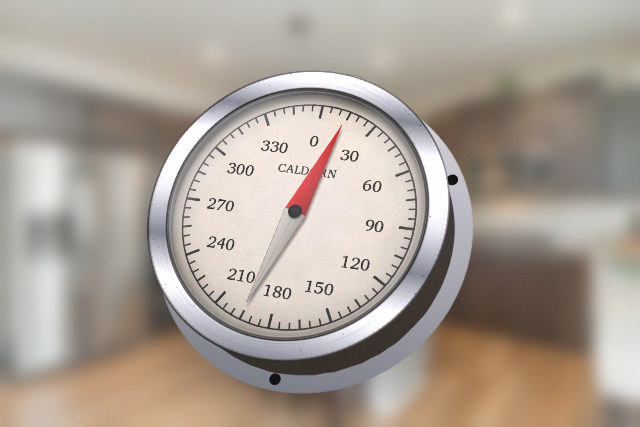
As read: 15 °
